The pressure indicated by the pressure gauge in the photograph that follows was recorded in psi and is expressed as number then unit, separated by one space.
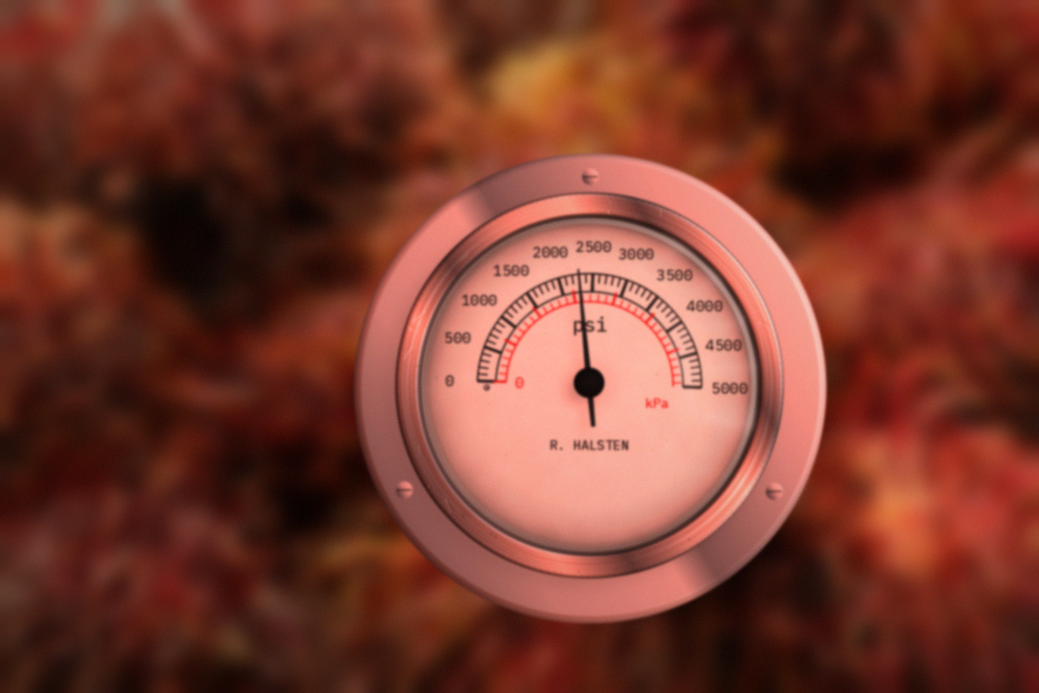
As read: 2300 psi
